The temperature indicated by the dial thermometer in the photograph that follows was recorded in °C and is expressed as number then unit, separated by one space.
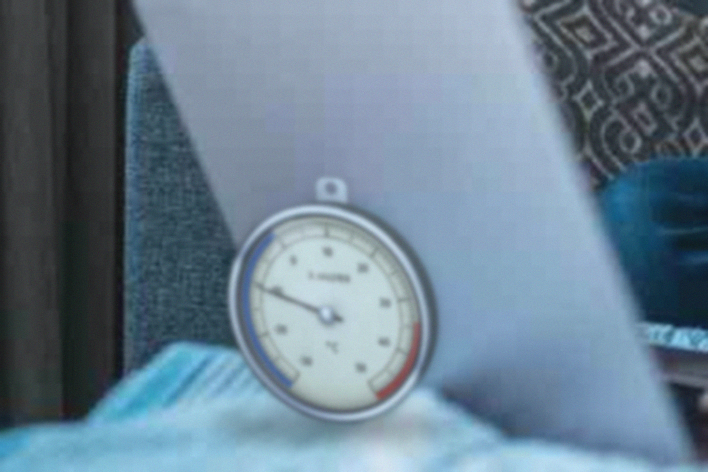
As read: -10 °C
